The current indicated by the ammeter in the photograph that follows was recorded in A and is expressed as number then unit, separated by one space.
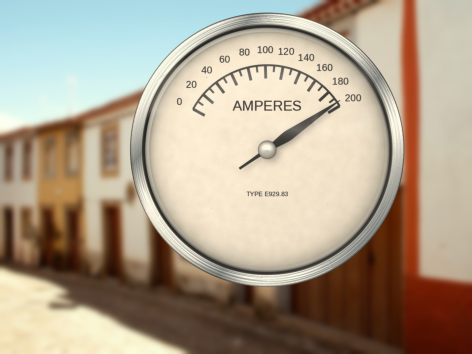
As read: 195 A
